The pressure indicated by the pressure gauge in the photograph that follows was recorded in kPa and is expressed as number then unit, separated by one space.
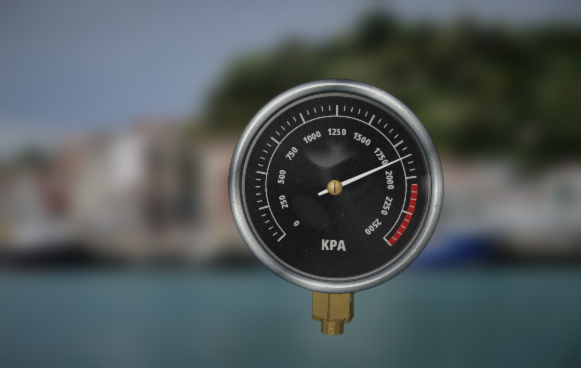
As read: 1850 kPa
